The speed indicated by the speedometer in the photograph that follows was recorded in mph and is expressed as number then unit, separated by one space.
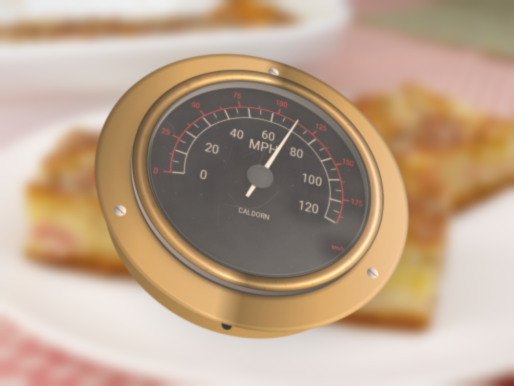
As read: 70 mph
